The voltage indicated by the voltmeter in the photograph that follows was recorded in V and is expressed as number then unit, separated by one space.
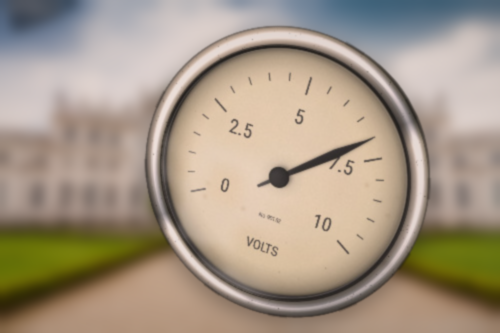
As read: 7 V
